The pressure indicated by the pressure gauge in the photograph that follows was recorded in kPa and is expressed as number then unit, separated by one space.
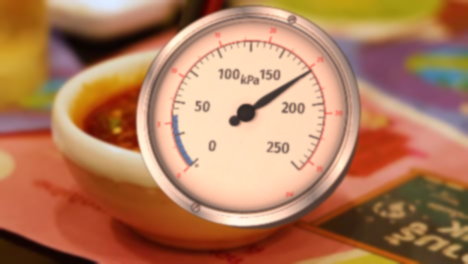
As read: 175 kPa
